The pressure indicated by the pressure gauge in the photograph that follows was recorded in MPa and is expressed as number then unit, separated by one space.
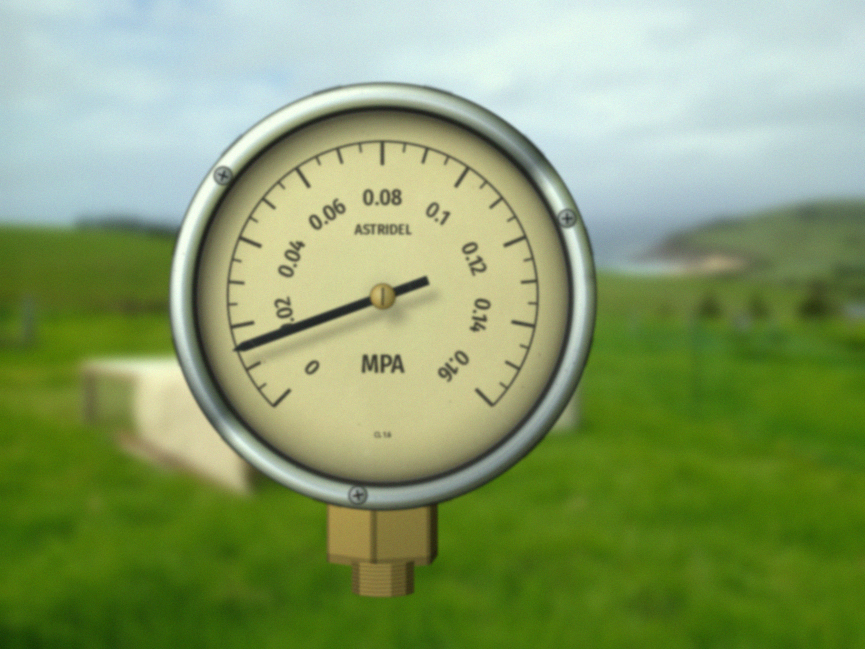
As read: 0.015 MPa
